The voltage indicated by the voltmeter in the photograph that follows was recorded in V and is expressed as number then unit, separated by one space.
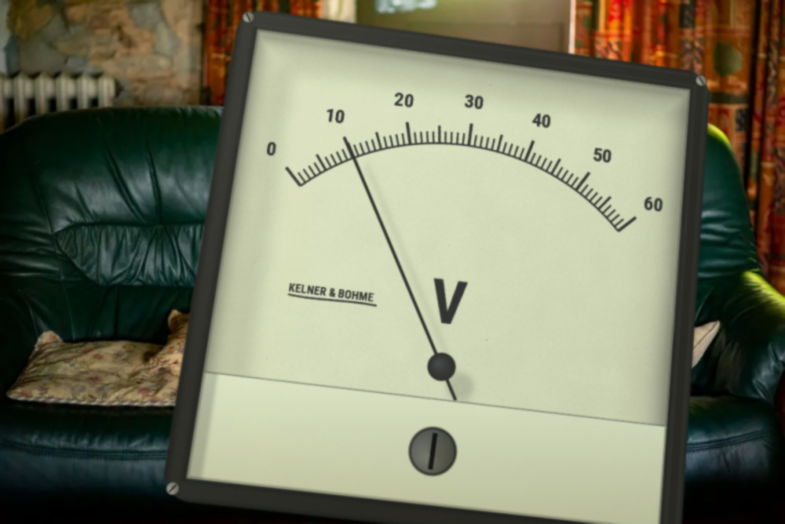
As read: 10 V
